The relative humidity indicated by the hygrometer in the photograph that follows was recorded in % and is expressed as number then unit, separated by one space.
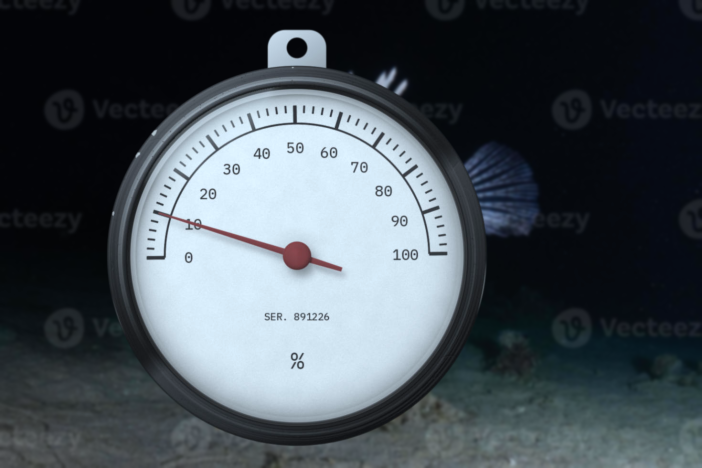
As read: 10 %
